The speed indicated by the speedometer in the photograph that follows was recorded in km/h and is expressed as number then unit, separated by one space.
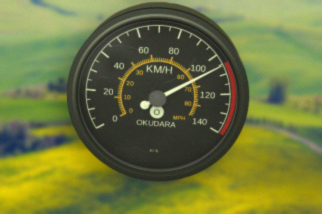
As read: 105 km/h
